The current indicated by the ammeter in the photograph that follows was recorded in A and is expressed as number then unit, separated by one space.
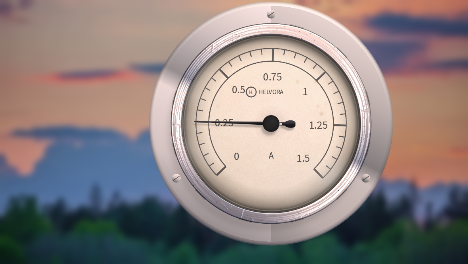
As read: 0.25 A
